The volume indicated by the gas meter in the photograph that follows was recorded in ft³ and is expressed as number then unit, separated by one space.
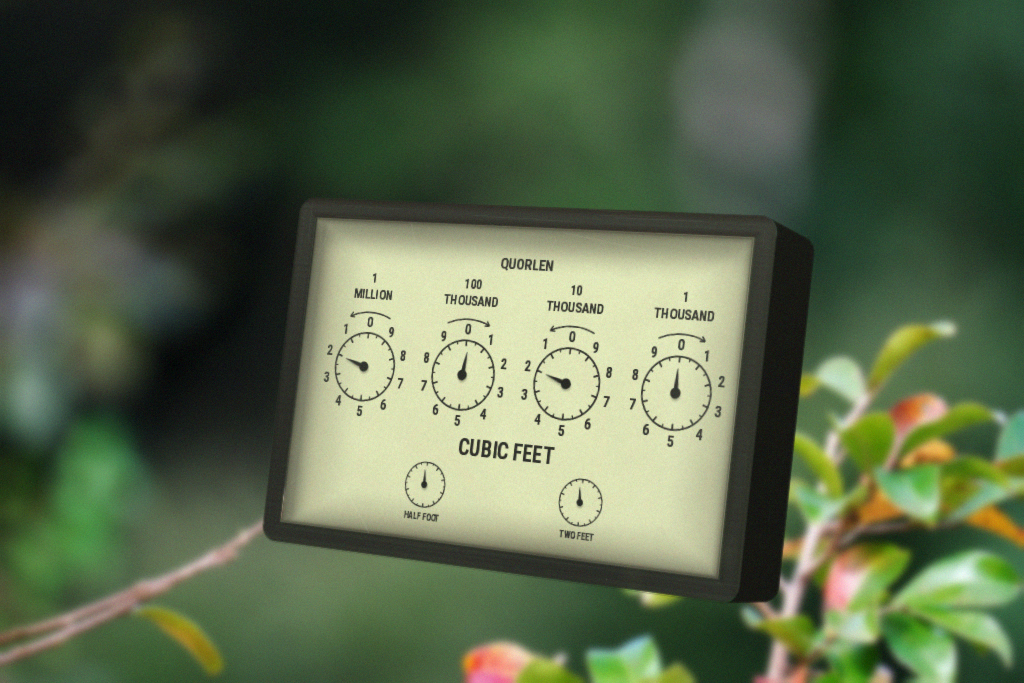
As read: 202000 ft³
